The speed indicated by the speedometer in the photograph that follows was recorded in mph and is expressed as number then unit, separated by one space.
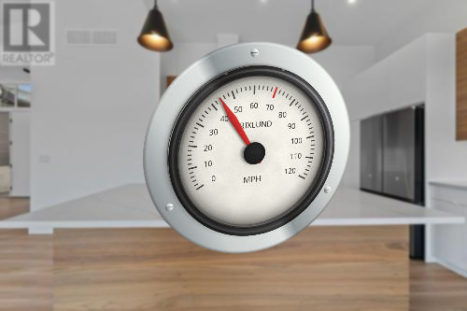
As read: 44 mph
